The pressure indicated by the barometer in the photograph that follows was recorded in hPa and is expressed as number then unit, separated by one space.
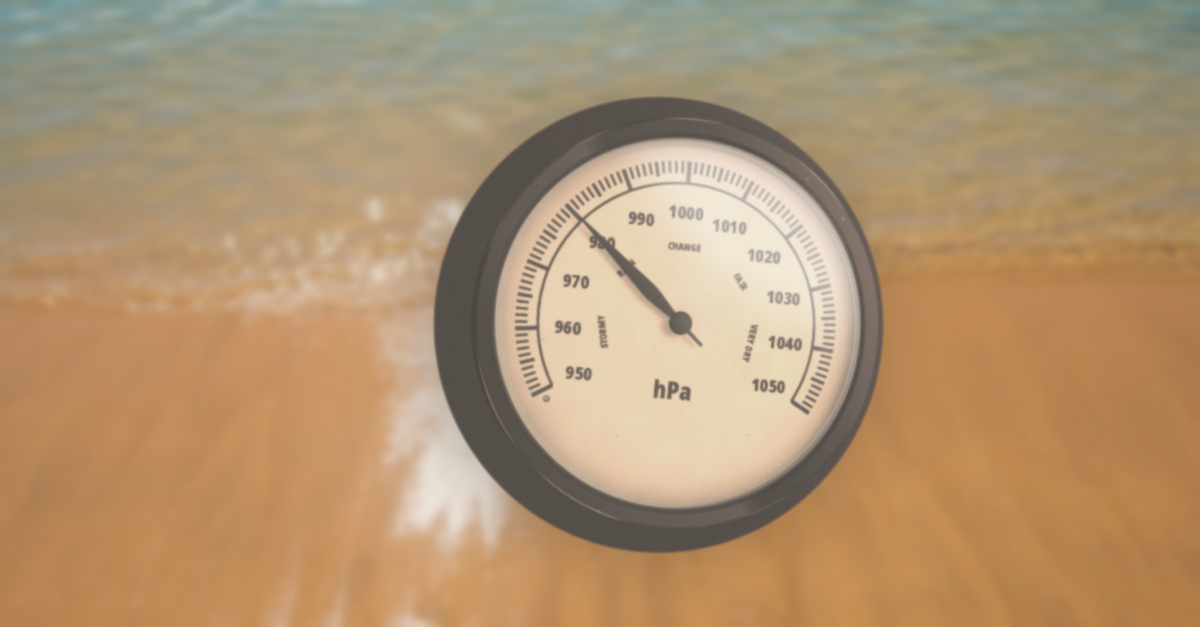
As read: 980 hPa
